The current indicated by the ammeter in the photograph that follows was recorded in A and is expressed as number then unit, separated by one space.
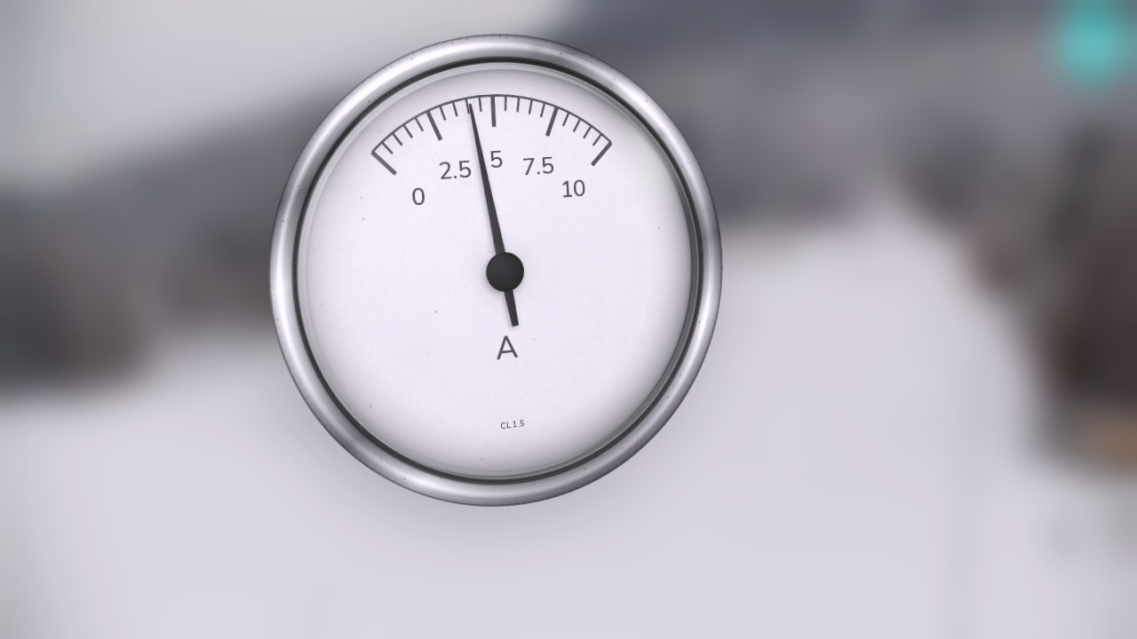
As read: 4 A
